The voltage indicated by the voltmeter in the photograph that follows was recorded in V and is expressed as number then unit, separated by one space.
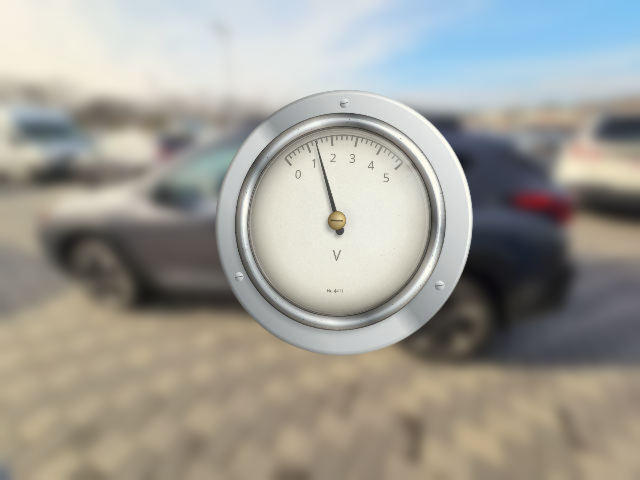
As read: 1.4 V
